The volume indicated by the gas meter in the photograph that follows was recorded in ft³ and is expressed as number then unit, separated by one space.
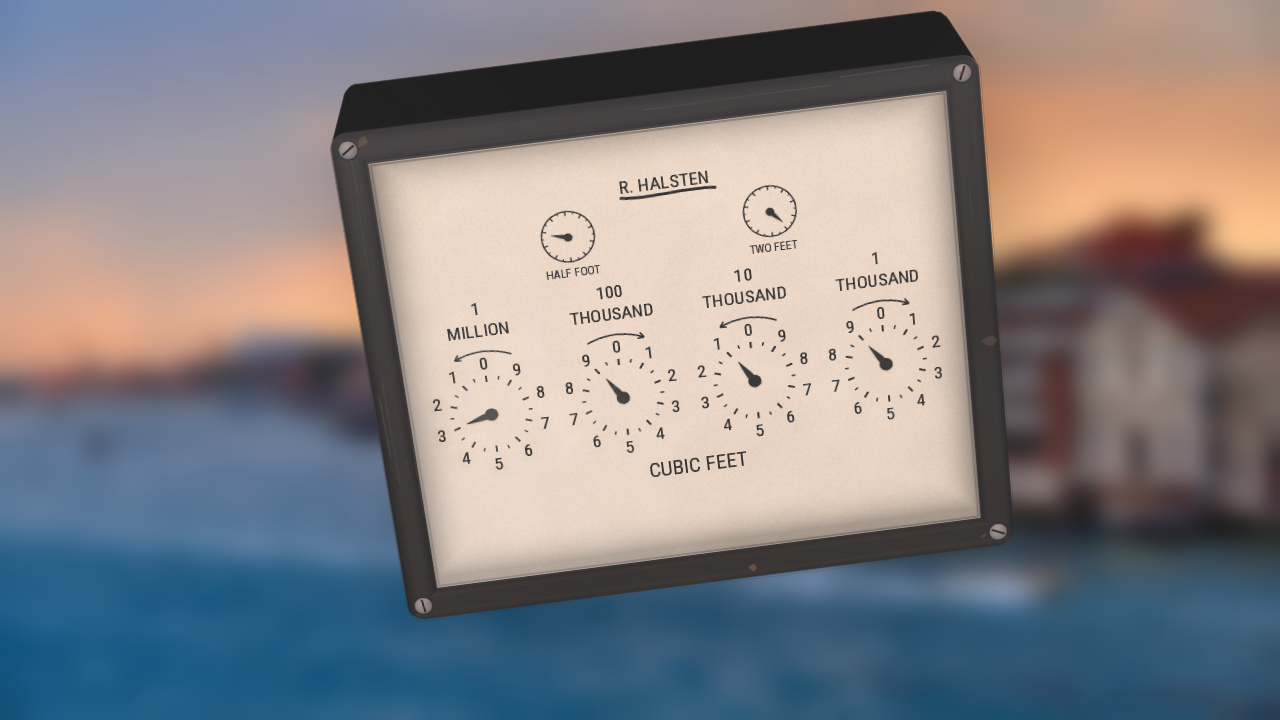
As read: 290900 ft³
